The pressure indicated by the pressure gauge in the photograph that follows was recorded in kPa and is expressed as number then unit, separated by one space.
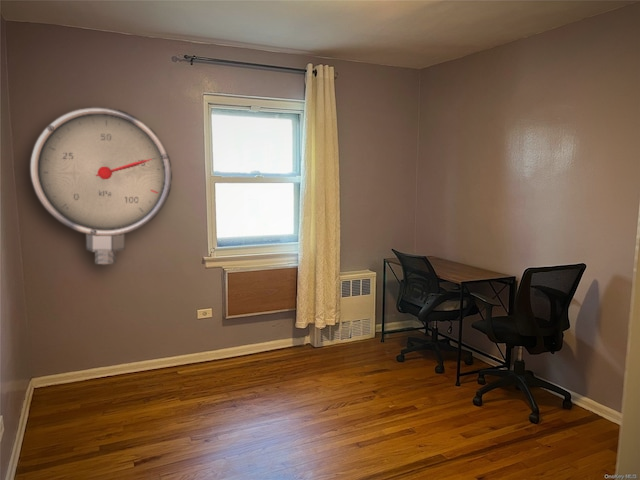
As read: 75 kPa
